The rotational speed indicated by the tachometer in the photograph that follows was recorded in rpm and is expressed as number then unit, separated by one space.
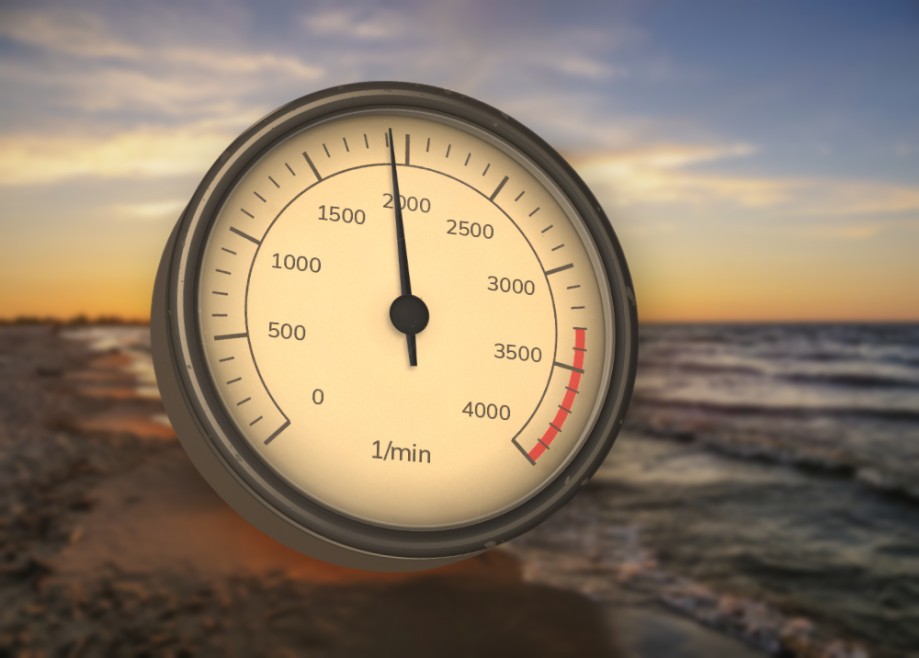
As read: 1900 rpm
